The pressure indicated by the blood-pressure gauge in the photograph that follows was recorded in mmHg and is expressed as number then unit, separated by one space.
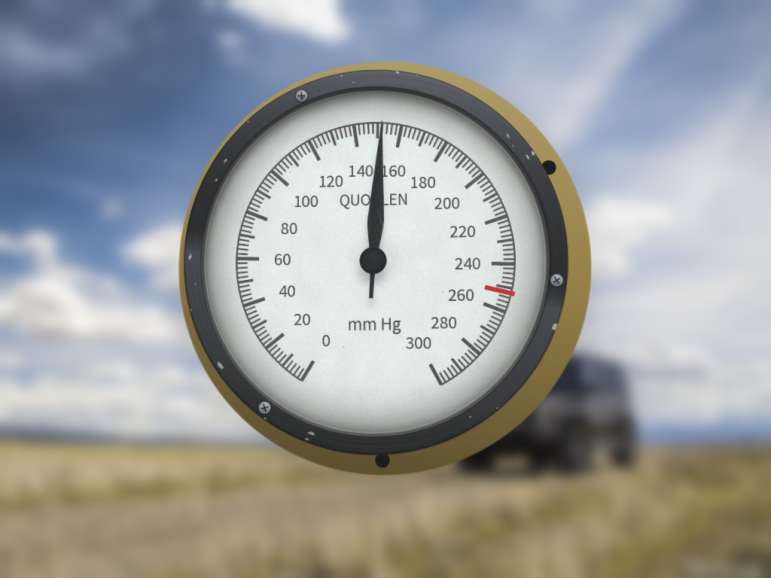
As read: 152 mmHg
